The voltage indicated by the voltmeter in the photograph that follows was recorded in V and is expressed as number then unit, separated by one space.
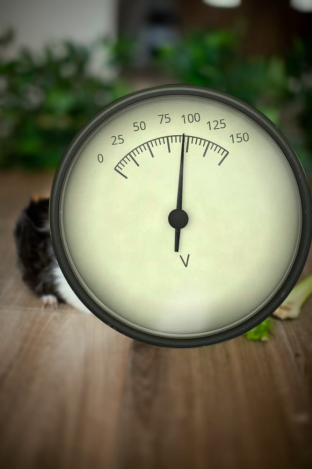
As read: 95 V
